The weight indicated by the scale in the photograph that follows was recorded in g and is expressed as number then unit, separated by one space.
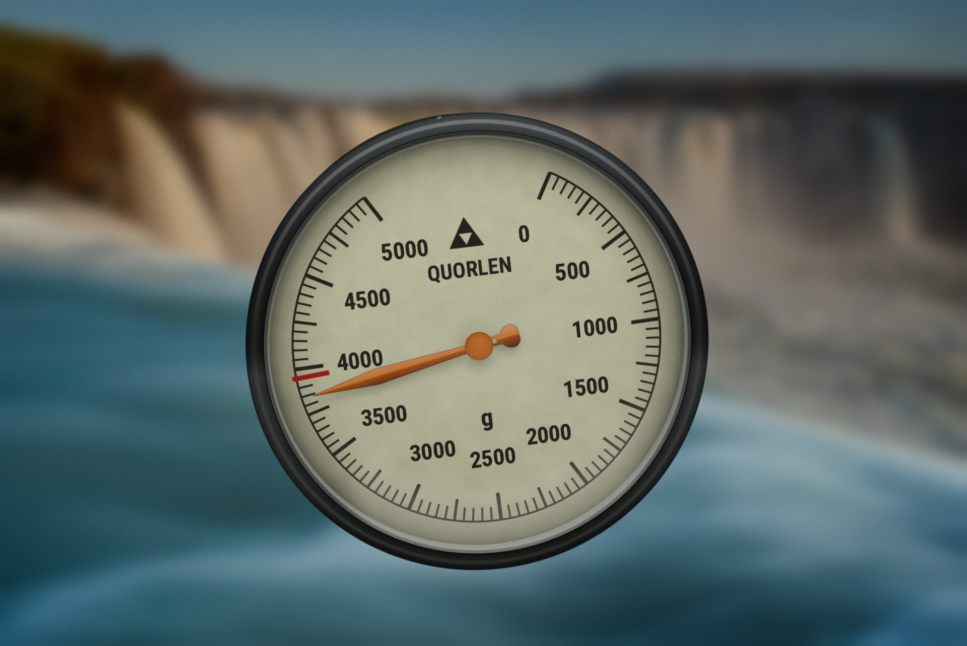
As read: 3850 g
